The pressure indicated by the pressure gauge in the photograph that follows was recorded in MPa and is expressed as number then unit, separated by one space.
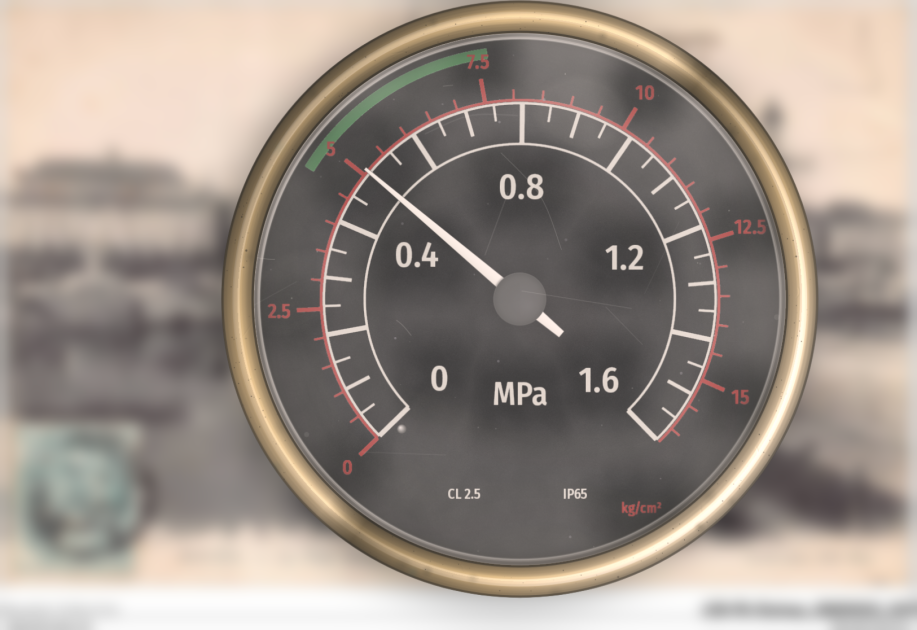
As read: 0.5 MPa
